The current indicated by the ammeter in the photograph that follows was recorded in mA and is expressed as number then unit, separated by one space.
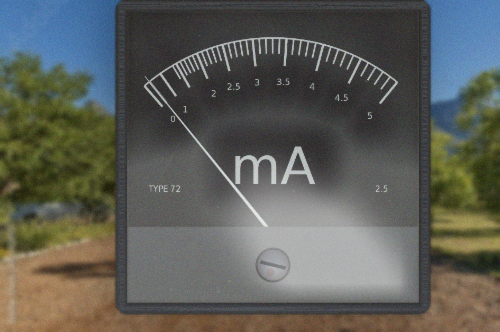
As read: 0.5 mA
